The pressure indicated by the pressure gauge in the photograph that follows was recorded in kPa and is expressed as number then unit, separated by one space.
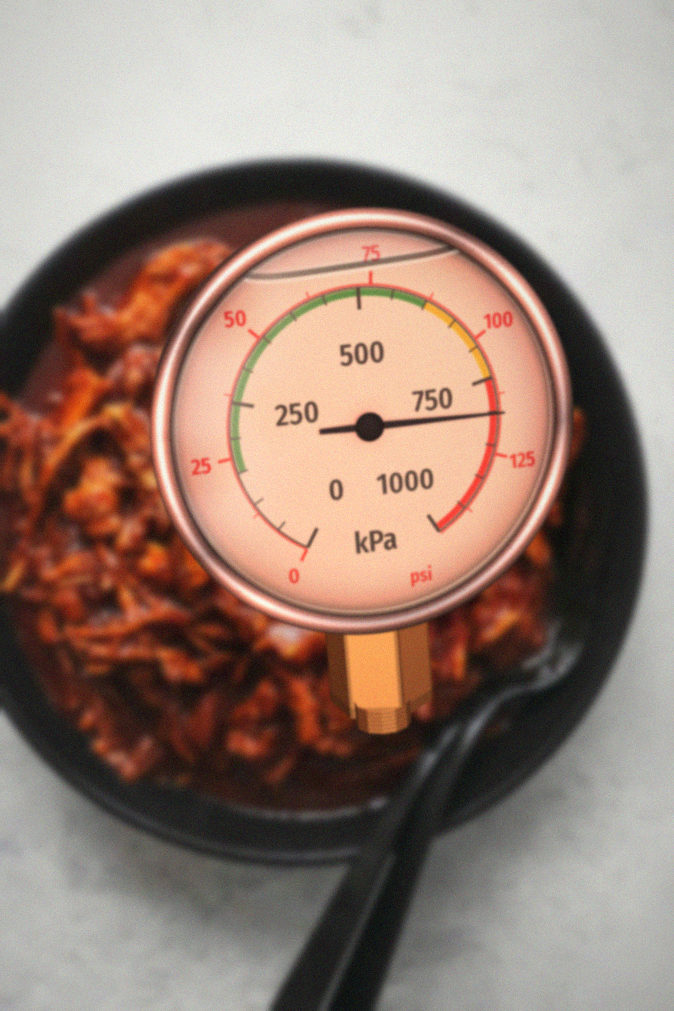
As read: 800 kPa
